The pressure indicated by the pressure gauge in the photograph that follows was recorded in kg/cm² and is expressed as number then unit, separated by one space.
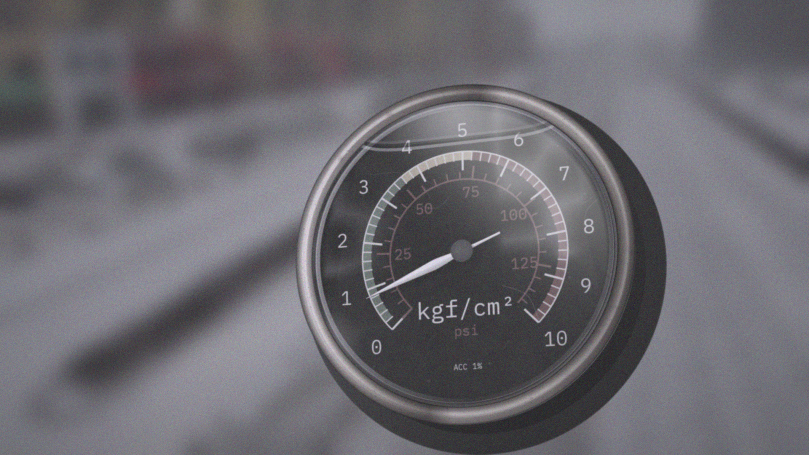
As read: 0.8 kg/cm²
